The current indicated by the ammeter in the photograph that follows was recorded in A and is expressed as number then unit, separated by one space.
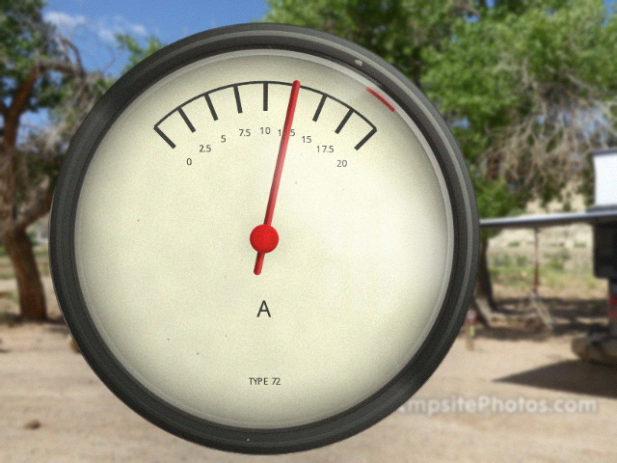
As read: 12.5 A
